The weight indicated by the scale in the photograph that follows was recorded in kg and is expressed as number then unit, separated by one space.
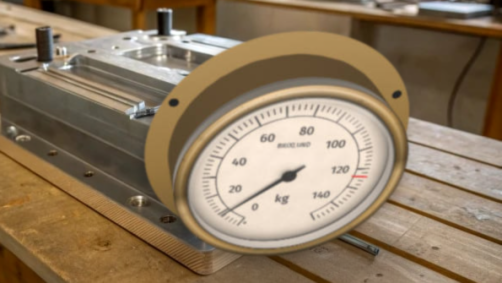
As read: 10 kg
